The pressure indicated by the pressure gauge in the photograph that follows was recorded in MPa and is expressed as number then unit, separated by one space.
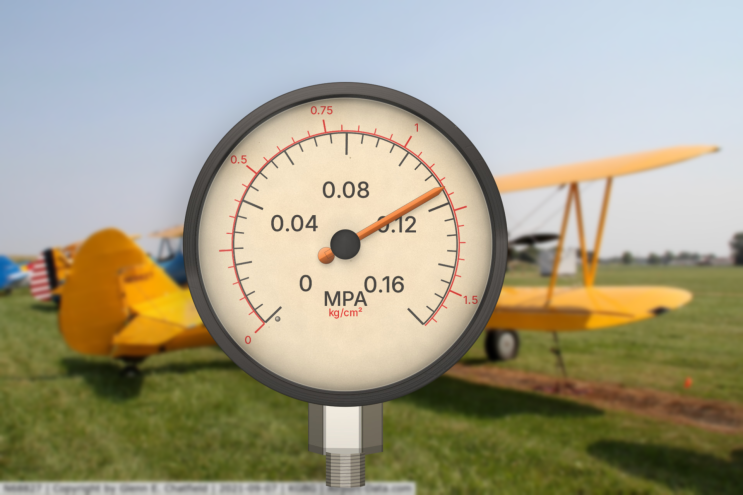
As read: 0.115 MPa
